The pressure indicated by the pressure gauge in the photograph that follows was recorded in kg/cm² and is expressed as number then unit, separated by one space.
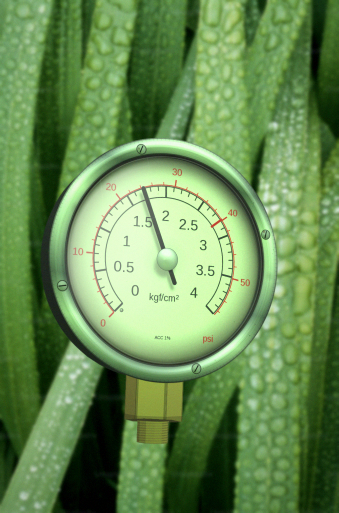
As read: 1.7 kg/cm²
